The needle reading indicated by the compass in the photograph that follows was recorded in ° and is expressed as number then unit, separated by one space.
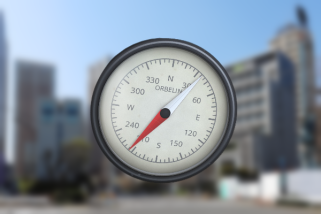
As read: 215 °
